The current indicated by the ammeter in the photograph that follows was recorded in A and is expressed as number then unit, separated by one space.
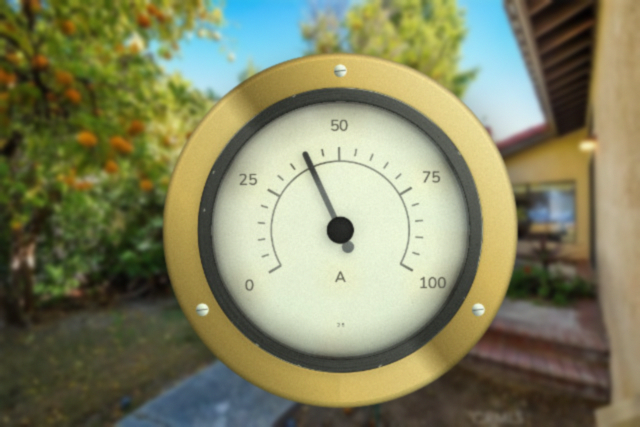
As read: 40 A
